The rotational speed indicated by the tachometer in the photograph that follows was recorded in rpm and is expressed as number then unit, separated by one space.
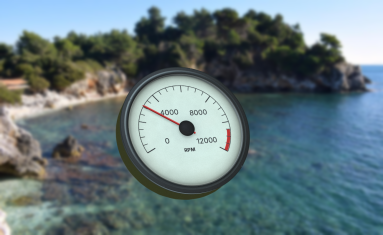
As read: 3000 rpm
